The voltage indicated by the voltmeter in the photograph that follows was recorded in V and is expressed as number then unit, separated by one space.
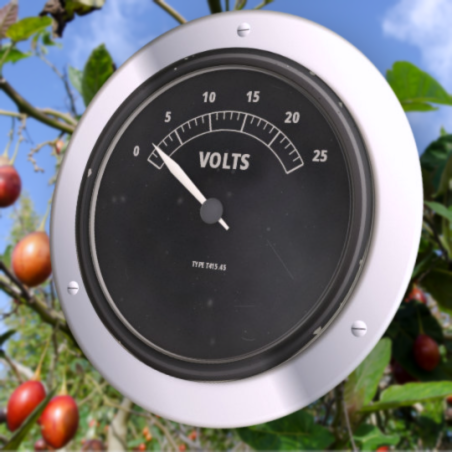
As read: 2 V
